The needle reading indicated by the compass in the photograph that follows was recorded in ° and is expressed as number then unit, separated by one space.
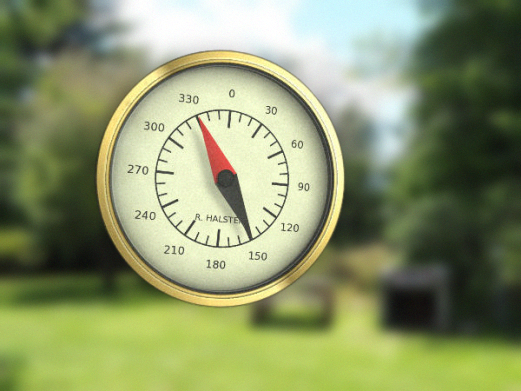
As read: 330 °
